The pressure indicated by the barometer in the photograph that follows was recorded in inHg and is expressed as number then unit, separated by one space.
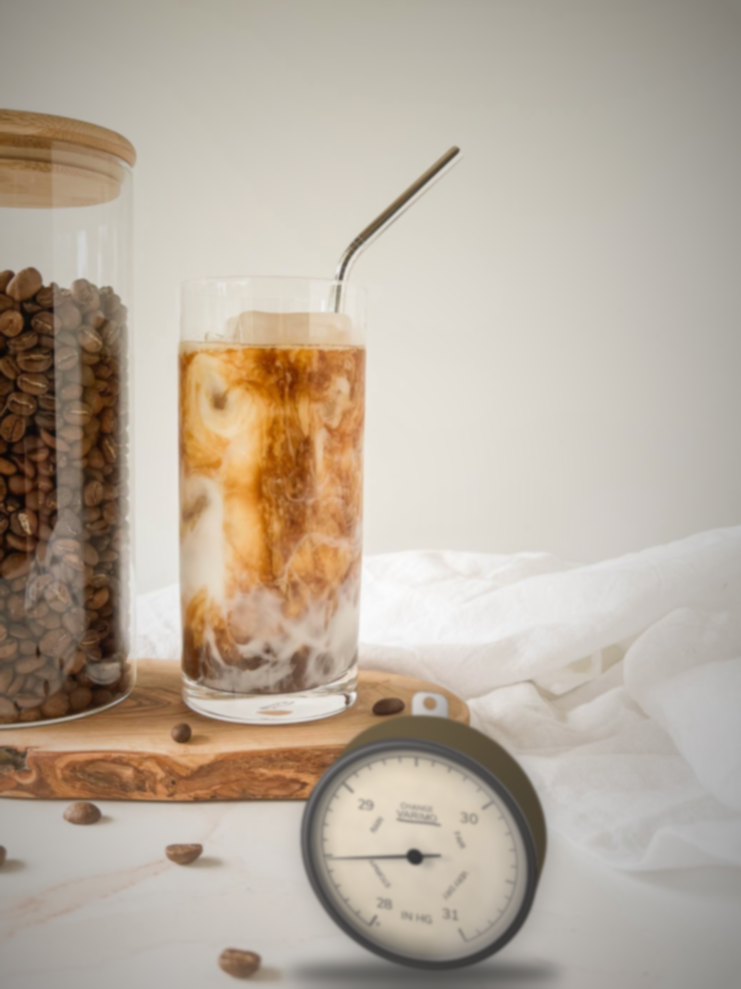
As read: 28.5 inHg
